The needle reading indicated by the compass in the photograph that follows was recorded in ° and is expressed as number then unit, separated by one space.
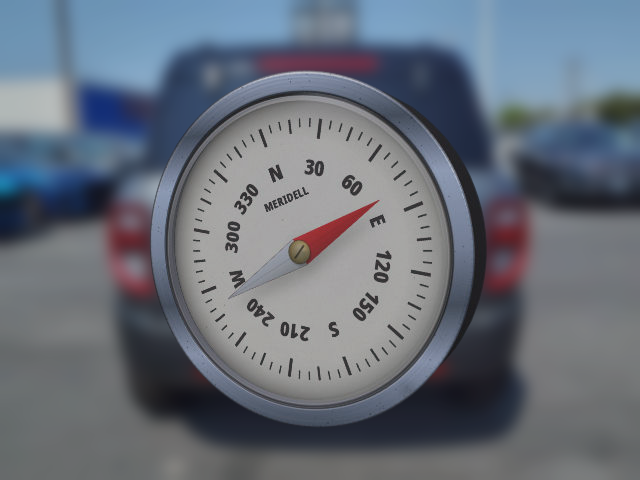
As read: 80 °
